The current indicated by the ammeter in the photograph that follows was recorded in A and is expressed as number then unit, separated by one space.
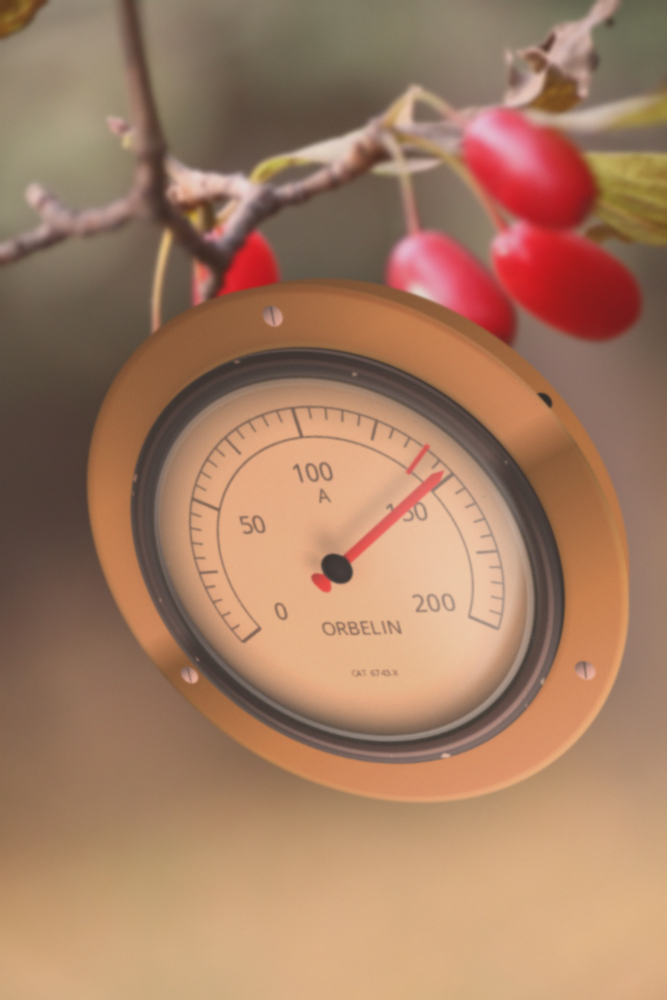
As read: 147.5 A
